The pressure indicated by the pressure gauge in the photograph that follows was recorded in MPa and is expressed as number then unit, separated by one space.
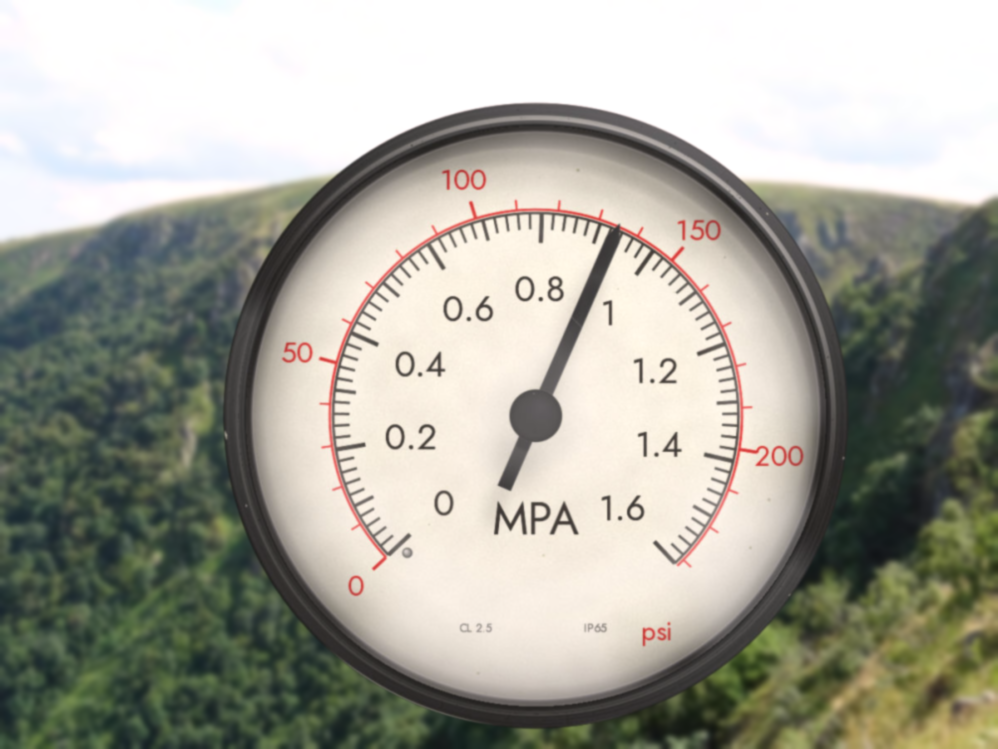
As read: 0.93 MPa
